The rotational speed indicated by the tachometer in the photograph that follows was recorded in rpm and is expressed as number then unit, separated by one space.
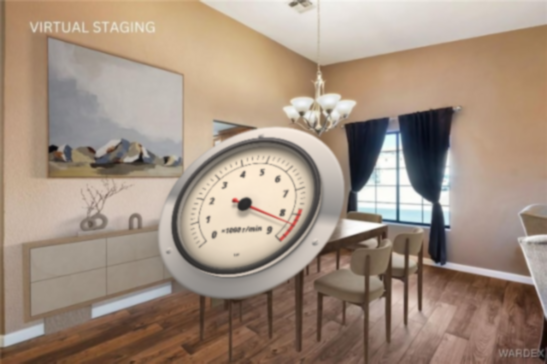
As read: 8400 rpm
